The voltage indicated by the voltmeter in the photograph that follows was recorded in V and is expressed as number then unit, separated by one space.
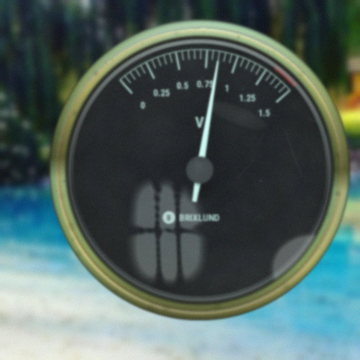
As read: 0.85 V
